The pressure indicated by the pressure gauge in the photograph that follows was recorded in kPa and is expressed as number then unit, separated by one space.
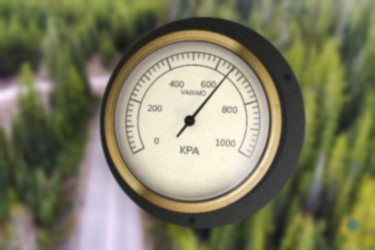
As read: 660 kPa
